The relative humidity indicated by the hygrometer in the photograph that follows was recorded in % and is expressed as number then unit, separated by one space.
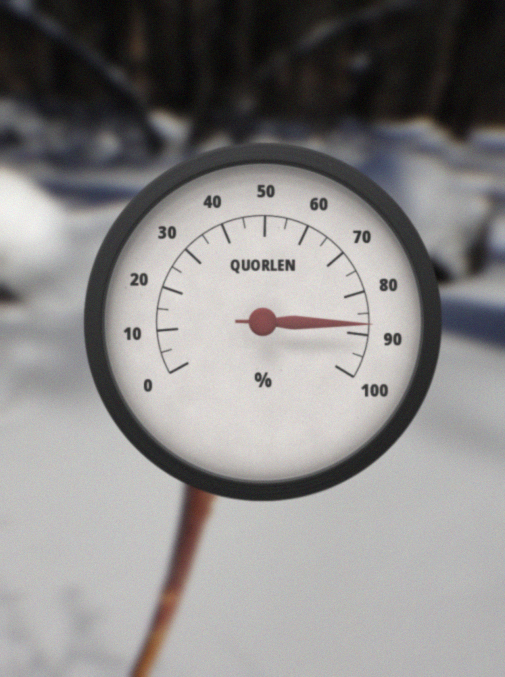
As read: 87.5 %
